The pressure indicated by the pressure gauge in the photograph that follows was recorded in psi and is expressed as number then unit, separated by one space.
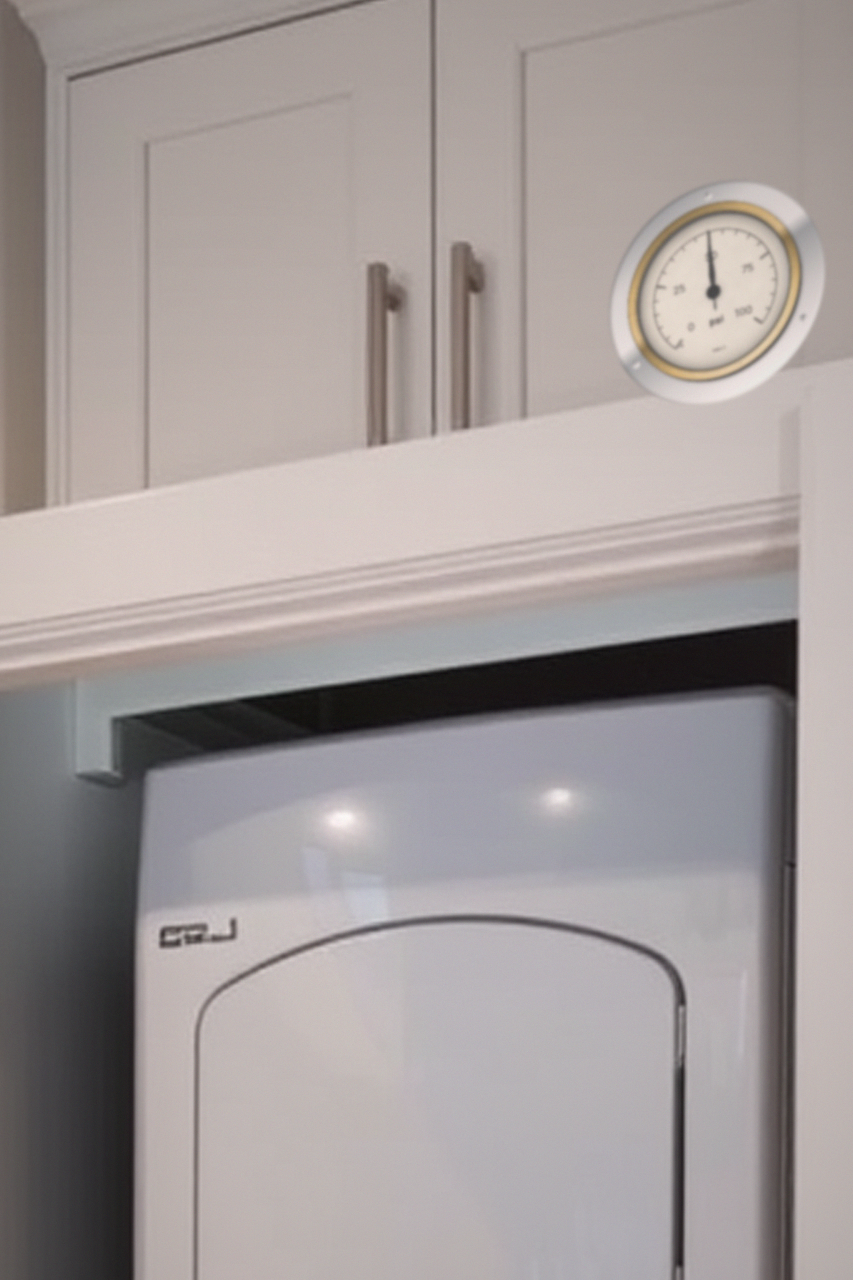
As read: 50 psi
